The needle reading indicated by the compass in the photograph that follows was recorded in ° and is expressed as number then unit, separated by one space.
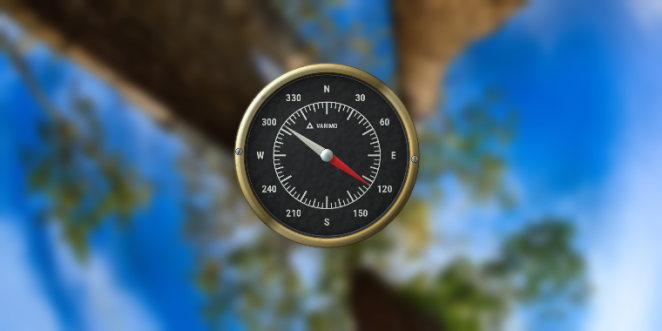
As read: 125 °
